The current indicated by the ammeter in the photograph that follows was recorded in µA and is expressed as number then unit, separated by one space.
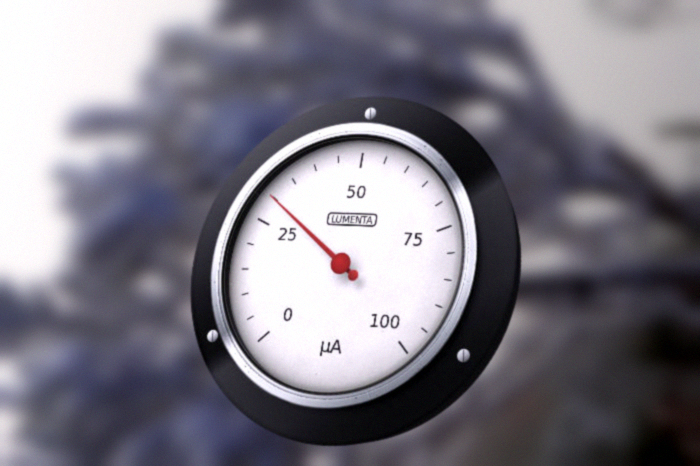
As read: 30 µA
